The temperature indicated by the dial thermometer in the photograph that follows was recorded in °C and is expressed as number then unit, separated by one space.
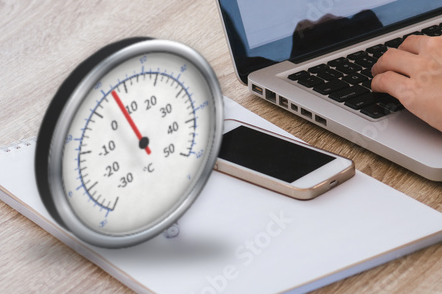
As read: 6 °C
